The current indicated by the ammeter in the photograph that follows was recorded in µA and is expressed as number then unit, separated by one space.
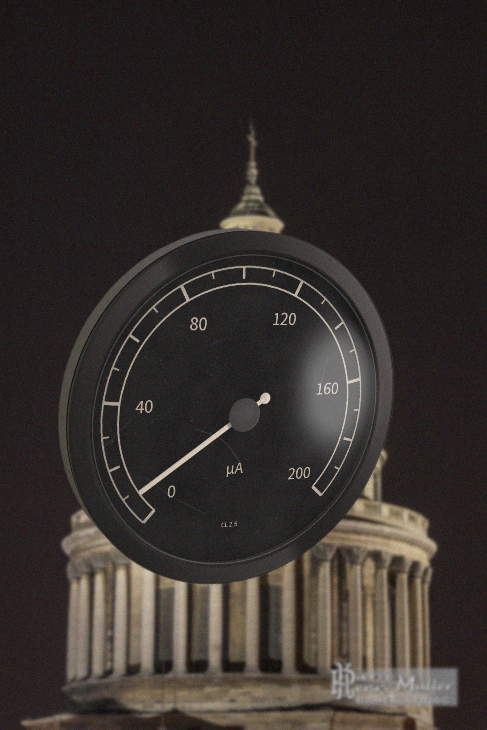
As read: 10 µA
